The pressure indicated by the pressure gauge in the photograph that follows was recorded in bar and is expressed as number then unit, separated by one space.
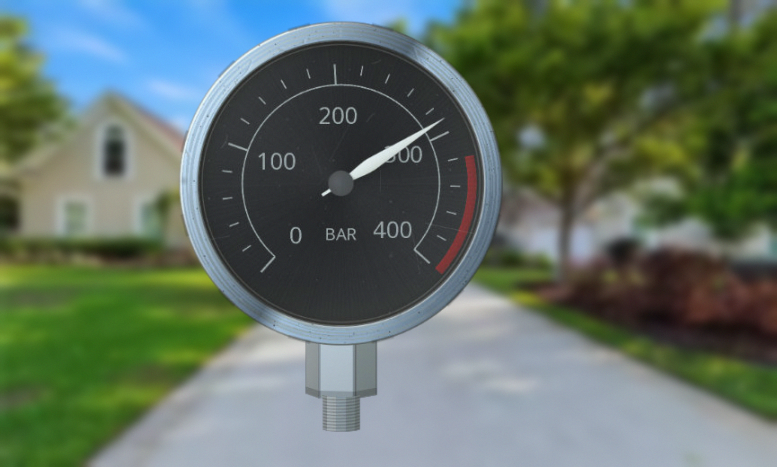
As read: 290 bar
